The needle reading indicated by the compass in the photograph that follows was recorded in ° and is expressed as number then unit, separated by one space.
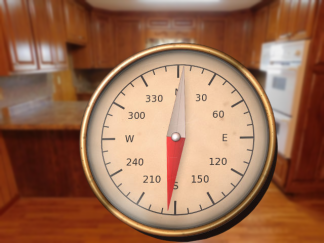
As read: 185 °
